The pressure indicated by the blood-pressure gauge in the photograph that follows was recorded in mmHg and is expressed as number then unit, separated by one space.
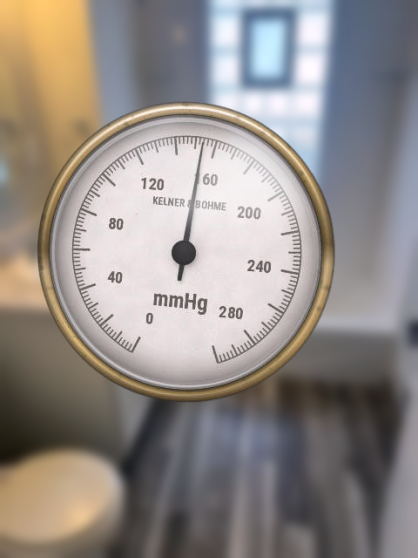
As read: 154 mmHg
